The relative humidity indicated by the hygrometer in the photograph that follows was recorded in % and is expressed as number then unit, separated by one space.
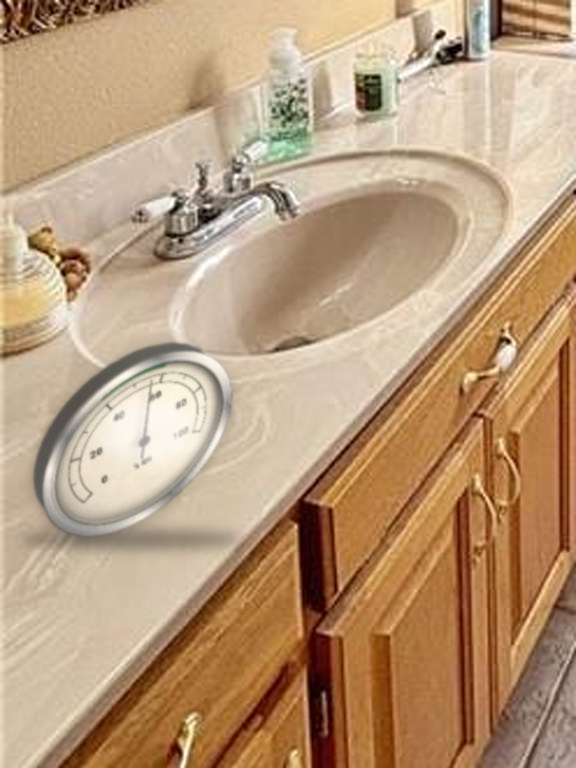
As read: 55 %
